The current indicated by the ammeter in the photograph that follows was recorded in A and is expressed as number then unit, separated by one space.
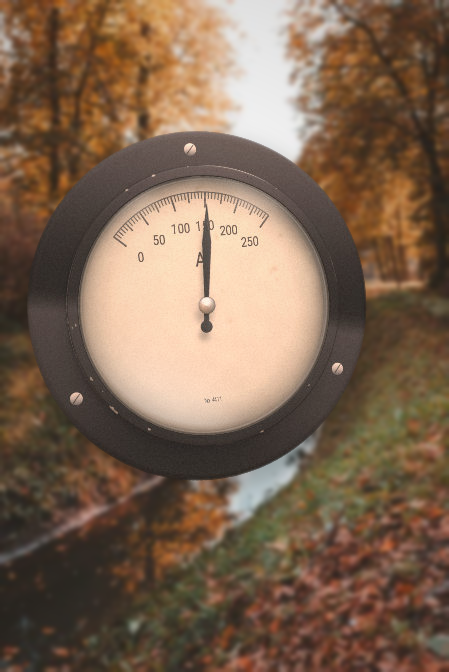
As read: 150 A
